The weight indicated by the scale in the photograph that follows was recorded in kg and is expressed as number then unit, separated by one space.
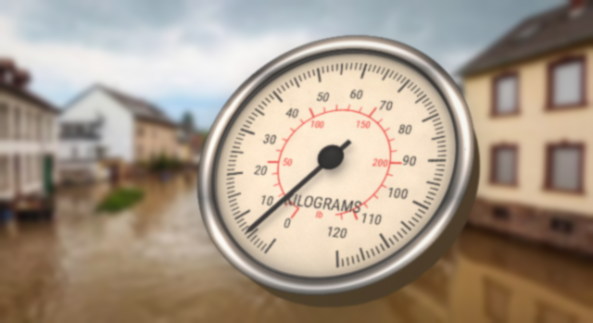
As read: 5 kg
